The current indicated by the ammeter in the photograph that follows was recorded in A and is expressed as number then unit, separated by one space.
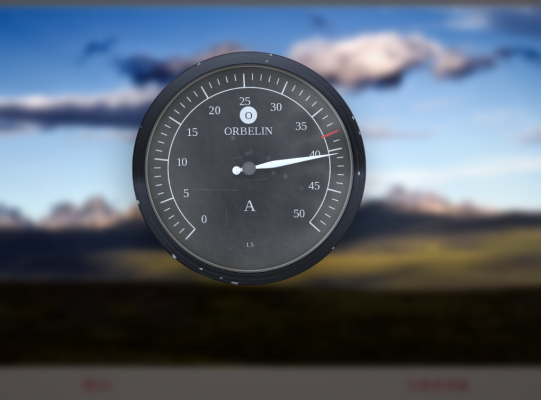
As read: 40.5 A
